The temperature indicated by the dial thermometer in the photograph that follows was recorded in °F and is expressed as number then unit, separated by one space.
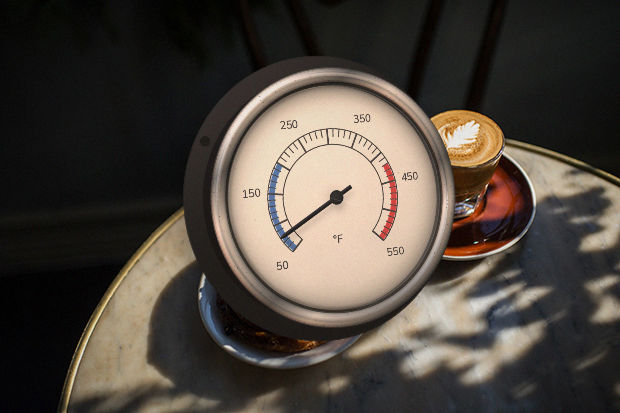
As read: 80 °F
